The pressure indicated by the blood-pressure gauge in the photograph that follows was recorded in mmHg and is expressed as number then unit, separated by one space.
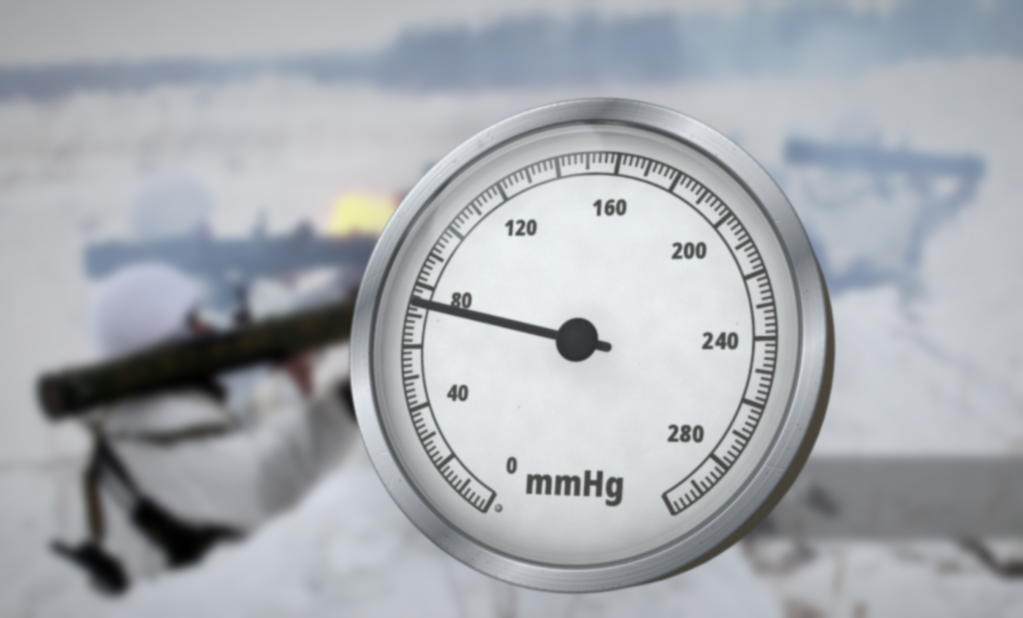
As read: 74 mmHg
